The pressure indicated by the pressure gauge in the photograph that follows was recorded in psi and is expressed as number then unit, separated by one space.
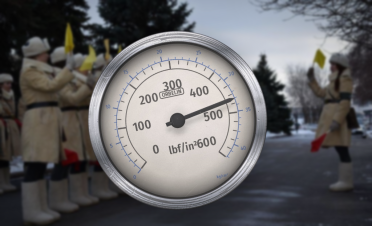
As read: 470 psi
